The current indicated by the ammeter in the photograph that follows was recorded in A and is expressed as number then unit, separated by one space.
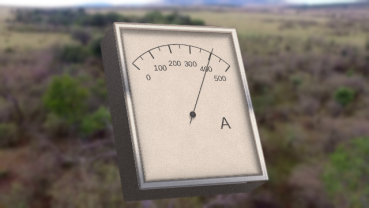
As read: 400 A
